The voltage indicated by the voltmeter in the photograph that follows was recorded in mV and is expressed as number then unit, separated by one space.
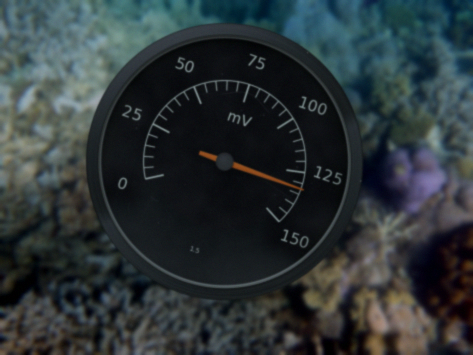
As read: 132.5 mV
